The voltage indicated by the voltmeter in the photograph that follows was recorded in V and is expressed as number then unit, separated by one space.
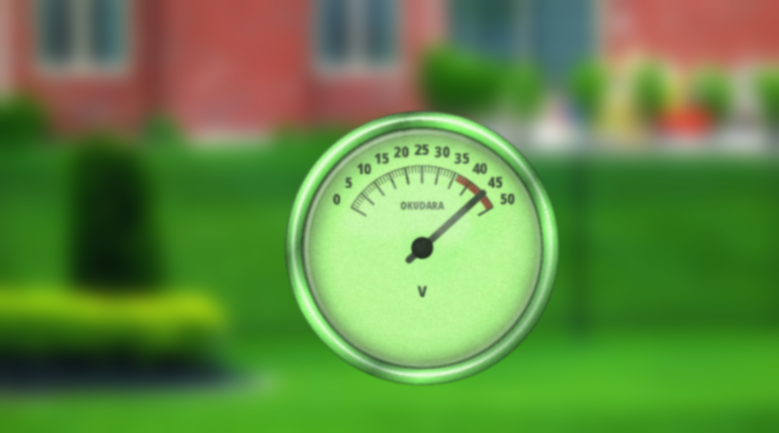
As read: 45 V
